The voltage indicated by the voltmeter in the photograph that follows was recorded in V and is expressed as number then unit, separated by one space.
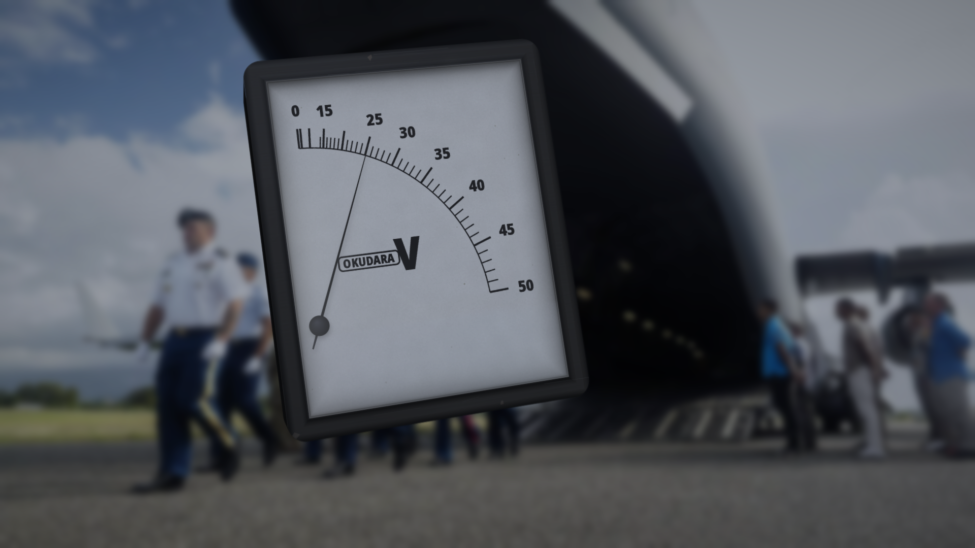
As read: 25 V
